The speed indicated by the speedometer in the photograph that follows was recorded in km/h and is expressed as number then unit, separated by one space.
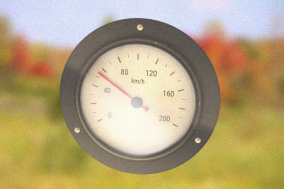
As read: 55 km/h
